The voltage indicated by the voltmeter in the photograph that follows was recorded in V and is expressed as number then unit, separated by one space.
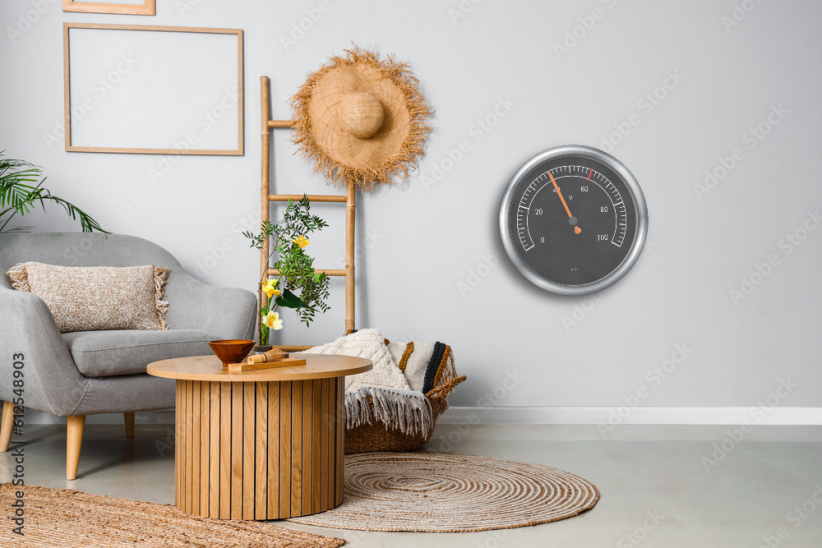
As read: 40 V
